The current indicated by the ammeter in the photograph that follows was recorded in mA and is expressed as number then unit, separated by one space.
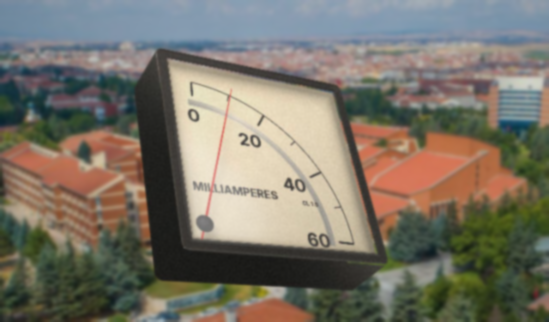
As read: 10 mA
